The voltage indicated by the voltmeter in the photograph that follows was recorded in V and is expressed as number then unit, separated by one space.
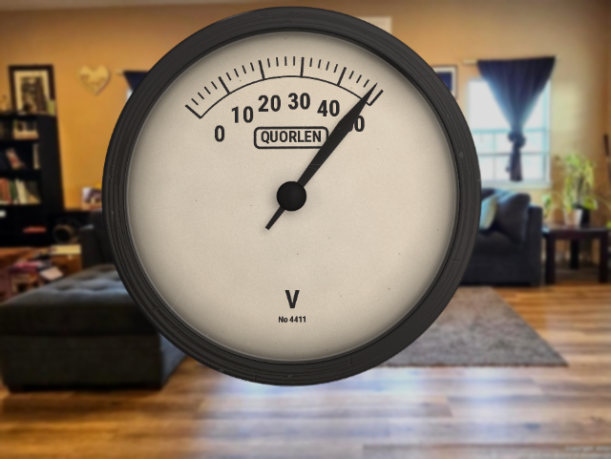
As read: 48 V
